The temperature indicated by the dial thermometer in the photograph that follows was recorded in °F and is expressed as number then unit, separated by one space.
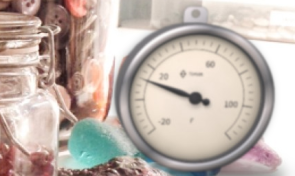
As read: 12 °F
